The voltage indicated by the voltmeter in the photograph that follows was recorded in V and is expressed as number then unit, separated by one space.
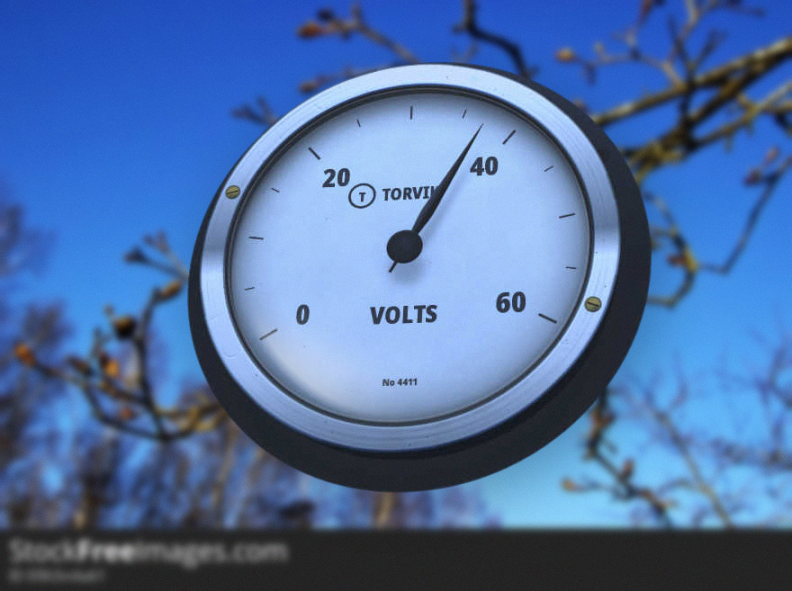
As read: 37.5 V
